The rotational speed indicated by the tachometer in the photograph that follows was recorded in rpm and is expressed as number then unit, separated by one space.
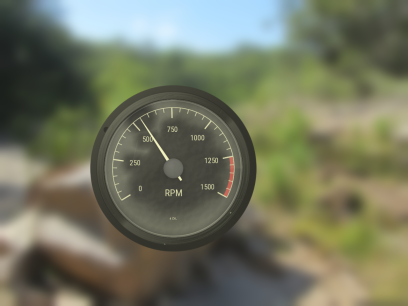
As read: 550 rpm
